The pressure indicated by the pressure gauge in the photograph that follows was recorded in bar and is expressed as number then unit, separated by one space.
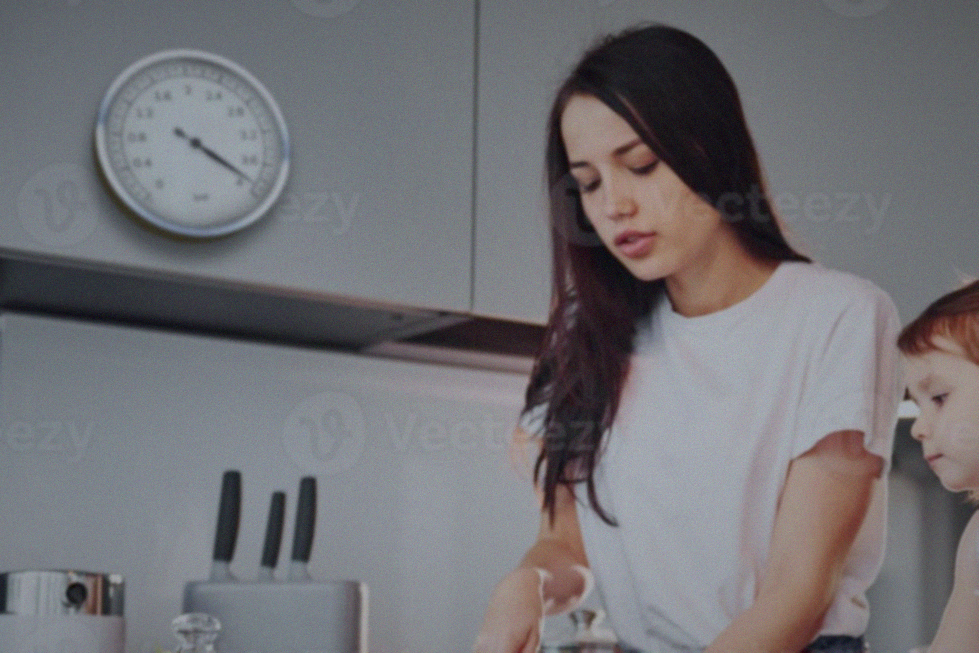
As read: 3.9 bar
